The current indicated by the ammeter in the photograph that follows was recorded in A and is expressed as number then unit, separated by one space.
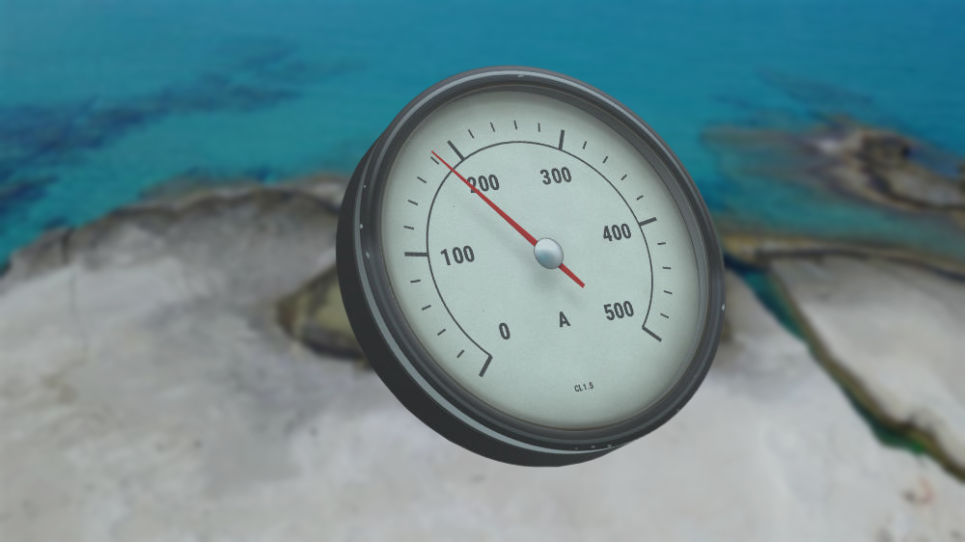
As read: 180 A
